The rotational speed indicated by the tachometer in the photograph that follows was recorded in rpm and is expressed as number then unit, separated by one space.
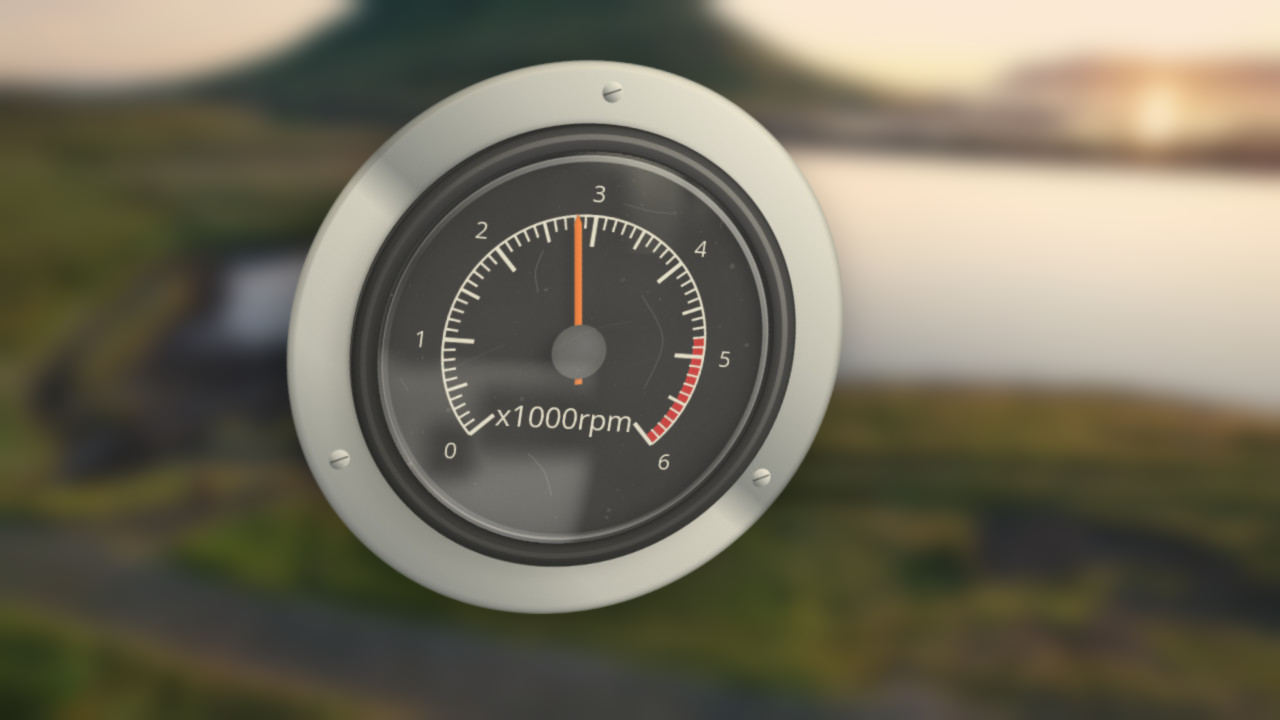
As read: 2800 rpm
